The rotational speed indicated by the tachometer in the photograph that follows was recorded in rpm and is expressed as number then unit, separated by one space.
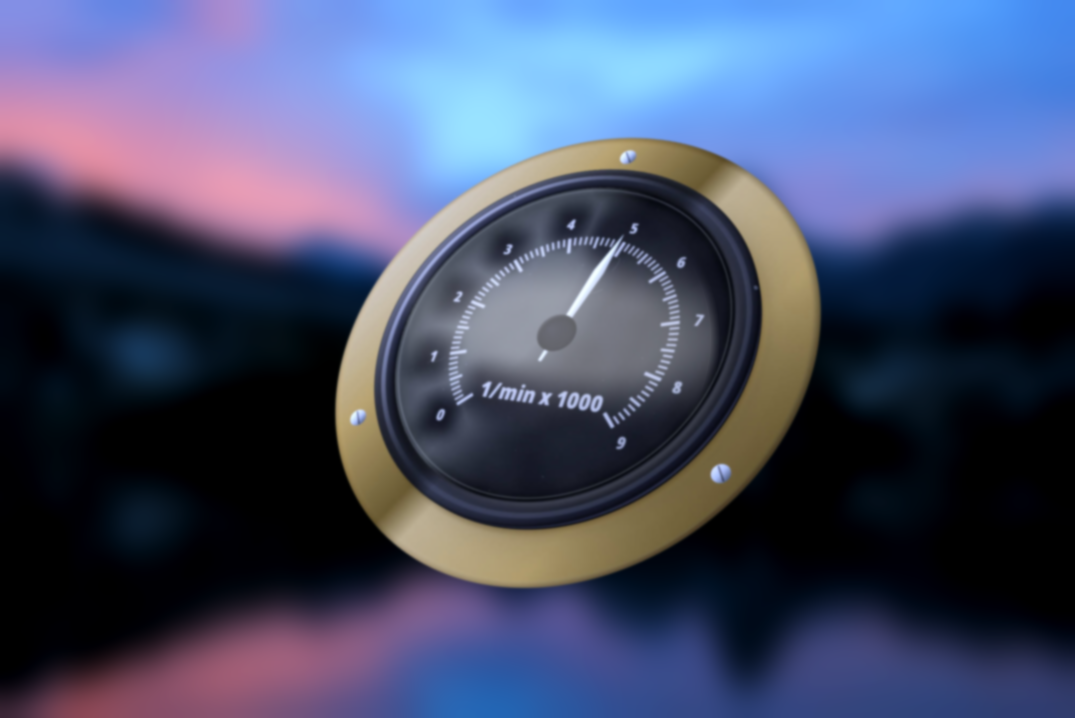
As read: 5000 rpm
